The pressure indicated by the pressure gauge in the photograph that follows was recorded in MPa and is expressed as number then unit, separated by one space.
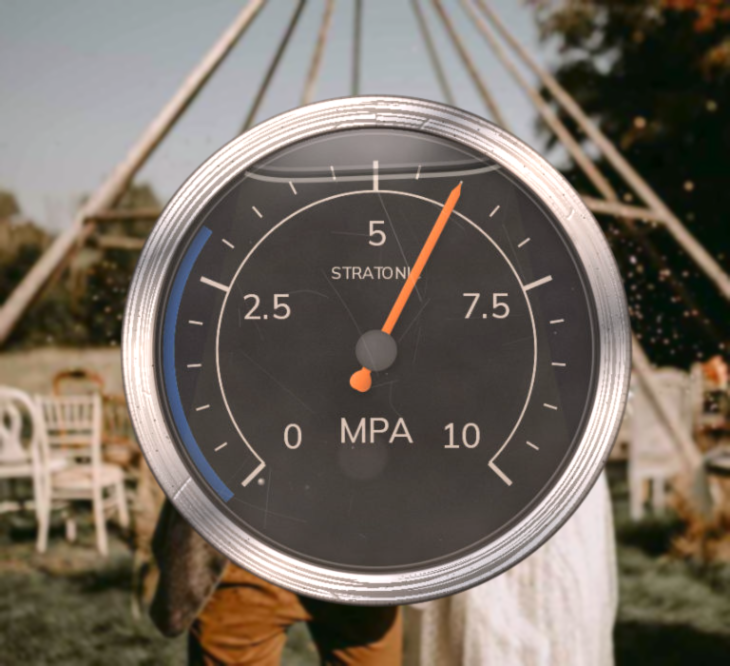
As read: 6 MPa
